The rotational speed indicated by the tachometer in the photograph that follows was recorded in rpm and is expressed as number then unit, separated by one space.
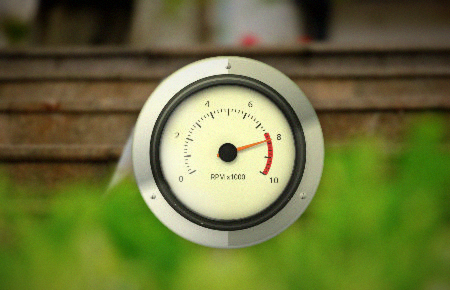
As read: 8000 rpm
